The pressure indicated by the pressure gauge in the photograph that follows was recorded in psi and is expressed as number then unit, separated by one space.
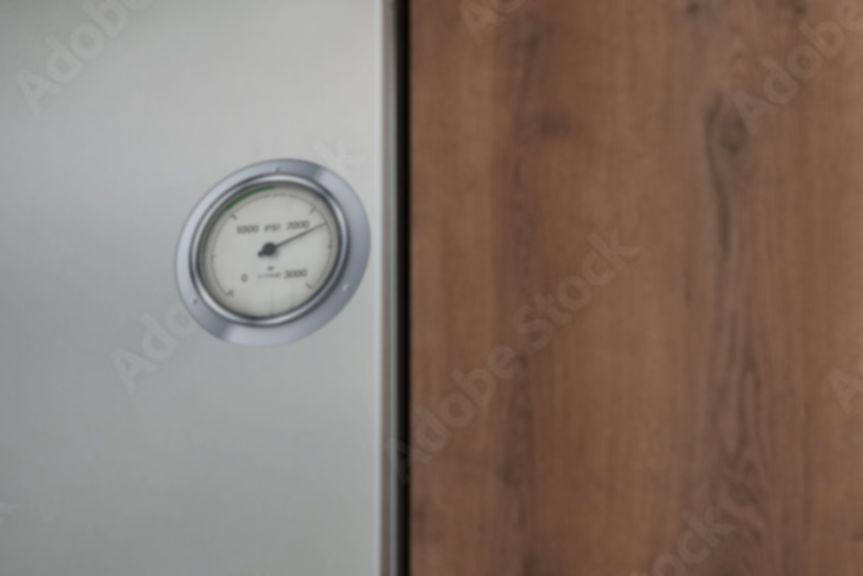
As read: 2250 psi
